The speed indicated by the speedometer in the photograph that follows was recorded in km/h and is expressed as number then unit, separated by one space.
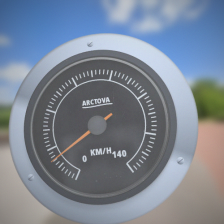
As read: 14 km/h
